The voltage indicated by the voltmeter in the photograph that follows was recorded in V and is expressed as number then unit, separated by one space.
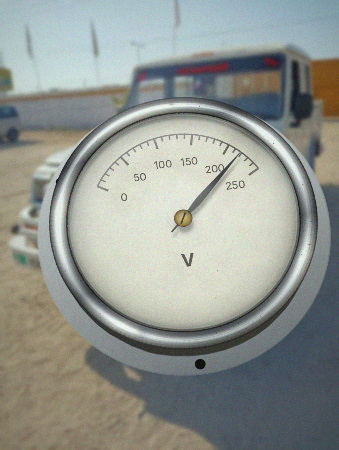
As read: 220 V
